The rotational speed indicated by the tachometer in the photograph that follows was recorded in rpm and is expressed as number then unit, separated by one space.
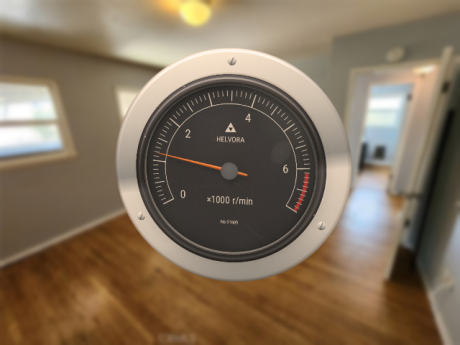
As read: 1200 rpm
